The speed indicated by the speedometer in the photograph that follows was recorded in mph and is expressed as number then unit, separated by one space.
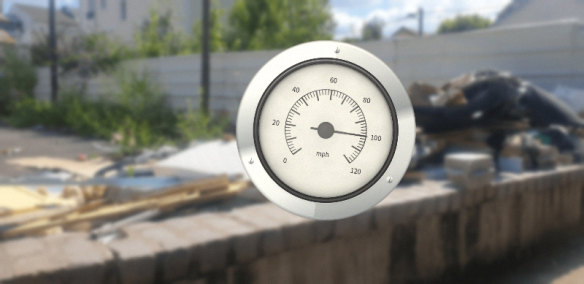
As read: 100 mph
